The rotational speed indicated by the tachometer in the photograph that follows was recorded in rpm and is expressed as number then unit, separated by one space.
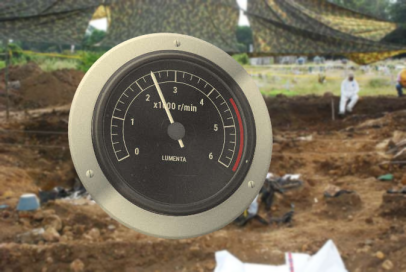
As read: 2400 rpm
